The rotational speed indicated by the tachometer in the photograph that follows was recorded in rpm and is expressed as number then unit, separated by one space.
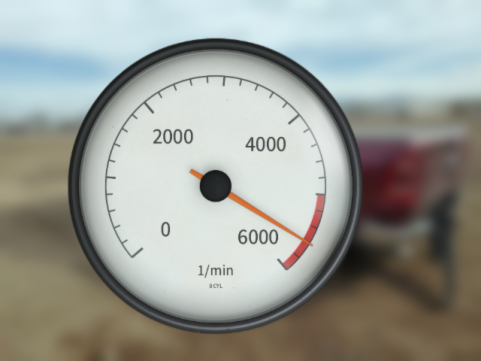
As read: 5600 rpm
